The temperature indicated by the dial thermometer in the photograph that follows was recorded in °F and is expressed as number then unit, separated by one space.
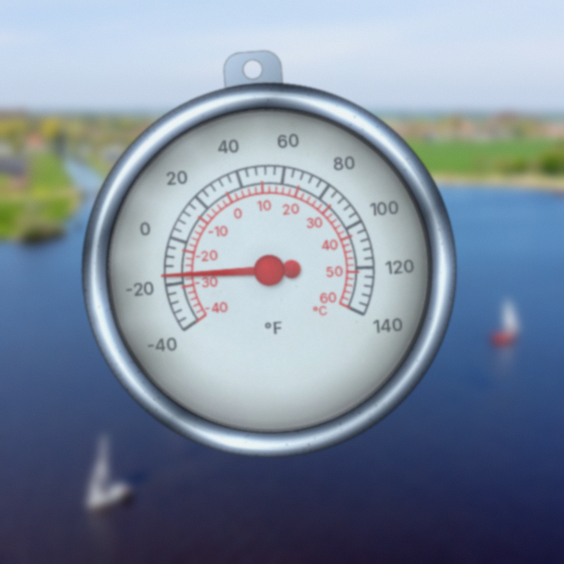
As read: -16 °F
